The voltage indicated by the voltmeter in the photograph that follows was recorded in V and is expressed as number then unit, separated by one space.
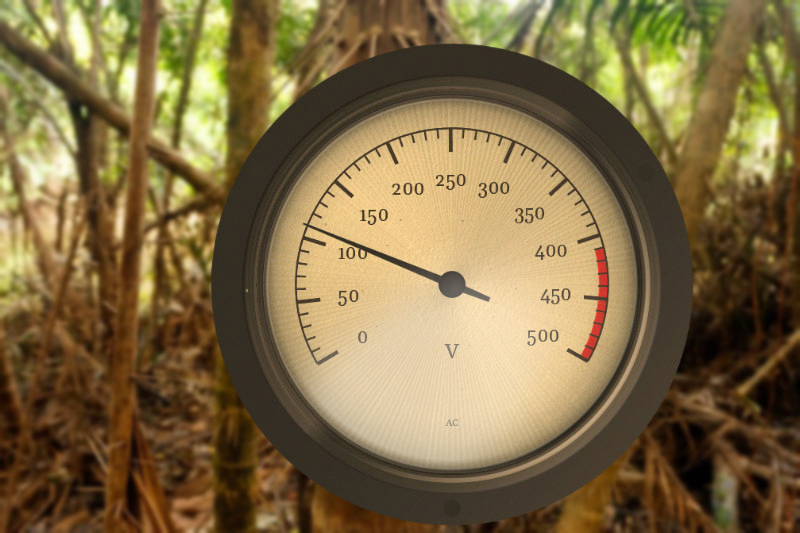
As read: 110 V
